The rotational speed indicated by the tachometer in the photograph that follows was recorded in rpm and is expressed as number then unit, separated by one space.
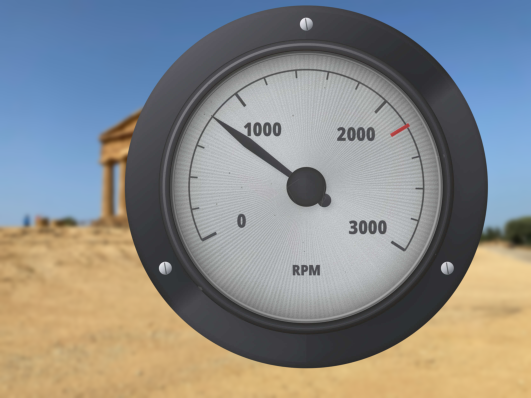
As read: 800 rpm
